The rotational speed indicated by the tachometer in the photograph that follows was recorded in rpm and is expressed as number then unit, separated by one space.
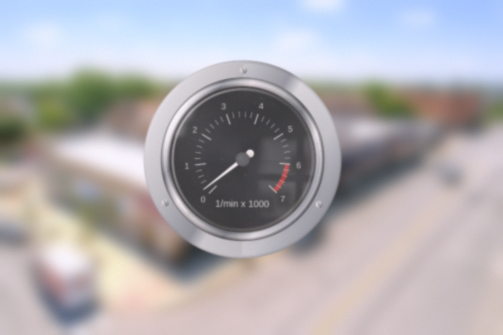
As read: 200 rpm
